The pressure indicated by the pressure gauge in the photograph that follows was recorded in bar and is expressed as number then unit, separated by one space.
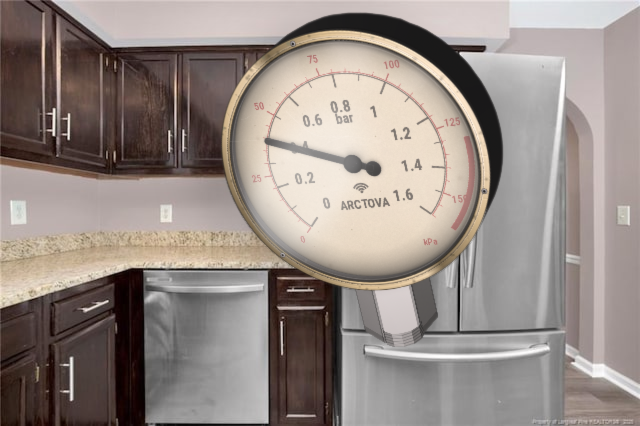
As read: 0.4 bar
